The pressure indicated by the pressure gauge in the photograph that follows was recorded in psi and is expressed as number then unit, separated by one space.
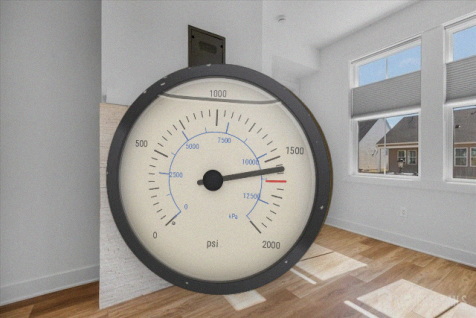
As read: 1575 psi
